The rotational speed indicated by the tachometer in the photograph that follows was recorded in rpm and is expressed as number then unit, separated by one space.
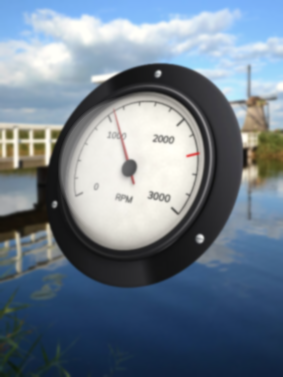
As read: 1100 rpm
